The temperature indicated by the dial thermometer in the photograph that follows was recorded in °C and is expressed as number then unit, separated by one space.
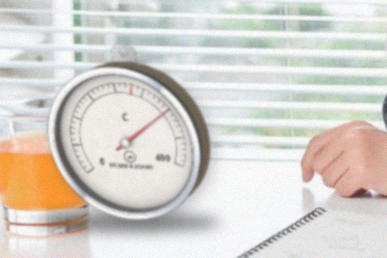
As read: 300 °C
